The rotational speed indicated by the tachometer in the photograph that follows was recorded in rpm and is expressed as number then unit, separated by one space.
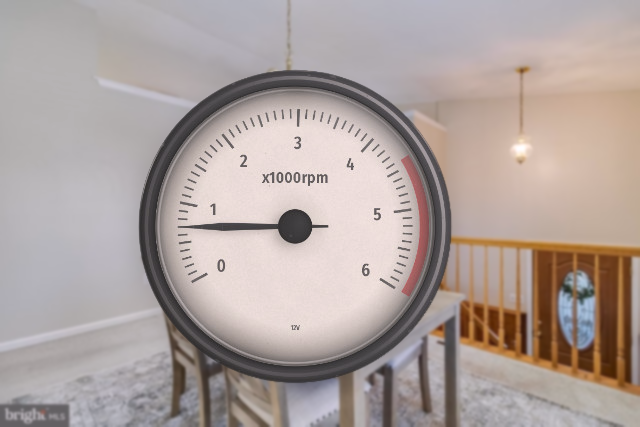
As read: 700 rpm
